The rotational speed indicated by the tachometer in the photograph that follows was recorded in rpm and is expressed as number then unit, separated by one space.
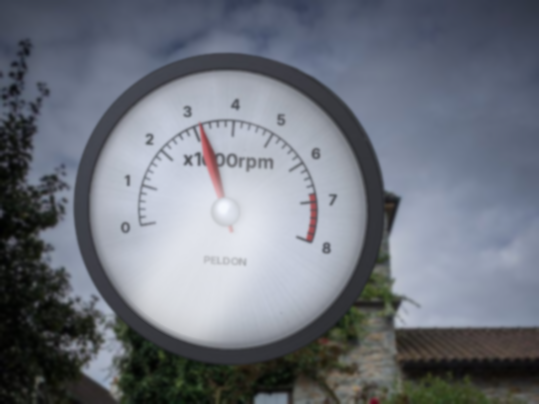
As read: 3200 rpm
